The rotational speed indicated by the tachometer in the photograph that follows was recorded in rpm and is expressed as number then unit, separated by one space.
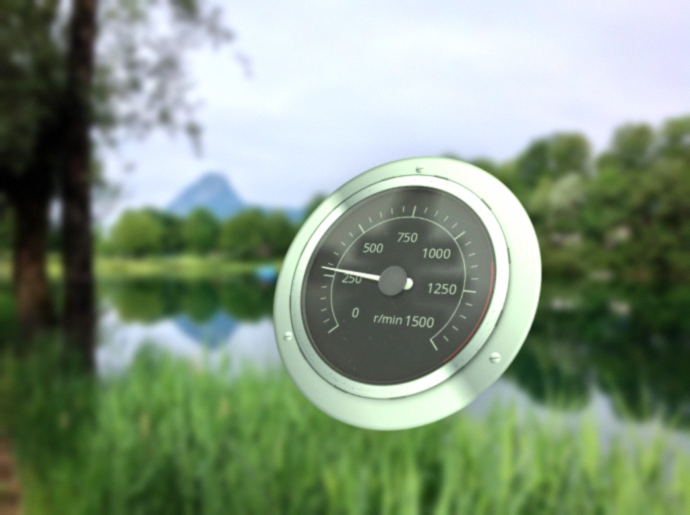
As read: 275 rpm
